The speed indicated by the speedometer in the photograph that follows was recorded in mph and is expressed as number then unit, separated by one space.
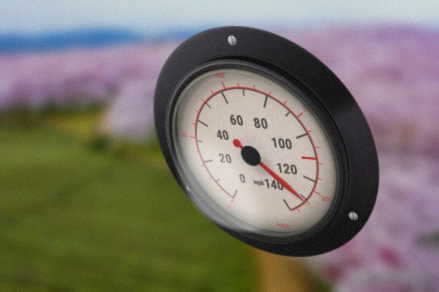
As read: 130 mph
